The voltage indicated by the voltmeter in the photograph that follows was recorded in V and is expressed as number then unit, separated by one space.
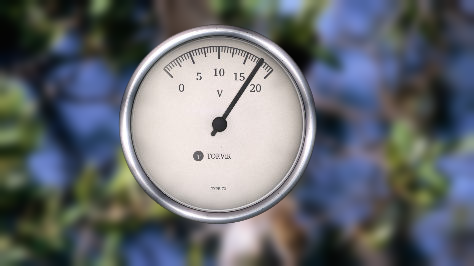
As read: 17.5 V
